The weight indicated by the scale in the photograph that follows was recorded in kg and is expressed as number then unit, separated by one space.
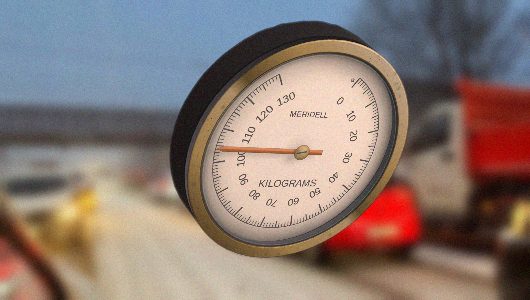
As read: 105 kg
